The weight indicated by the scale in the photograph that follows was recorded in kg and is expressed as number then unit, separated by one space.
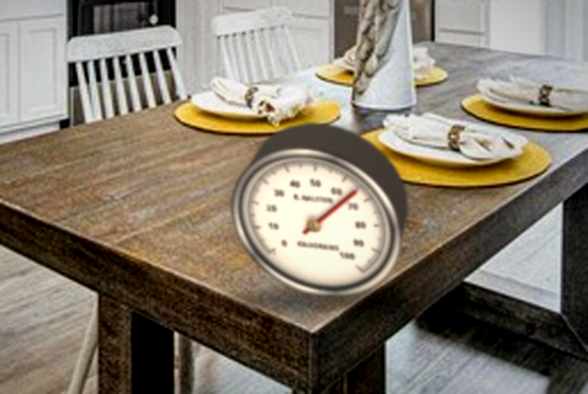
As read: 65 kg
